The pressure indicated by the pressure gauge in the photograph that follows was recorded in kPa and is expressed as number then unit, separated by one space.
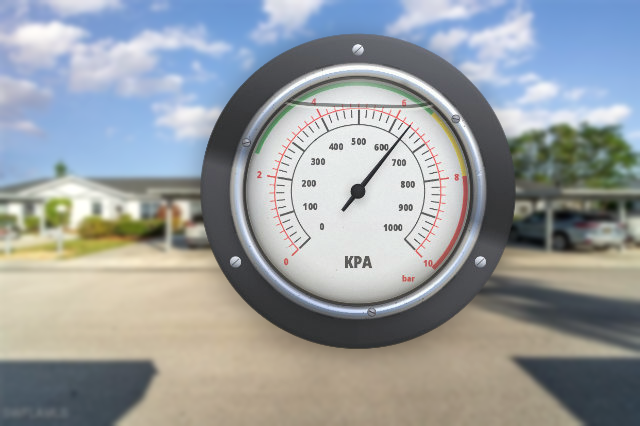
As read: 640 kPa
